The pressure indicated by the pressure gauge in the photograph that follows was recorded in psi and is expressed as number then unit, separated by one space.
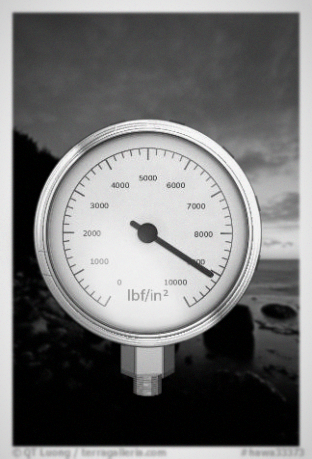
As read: 9100 psi
